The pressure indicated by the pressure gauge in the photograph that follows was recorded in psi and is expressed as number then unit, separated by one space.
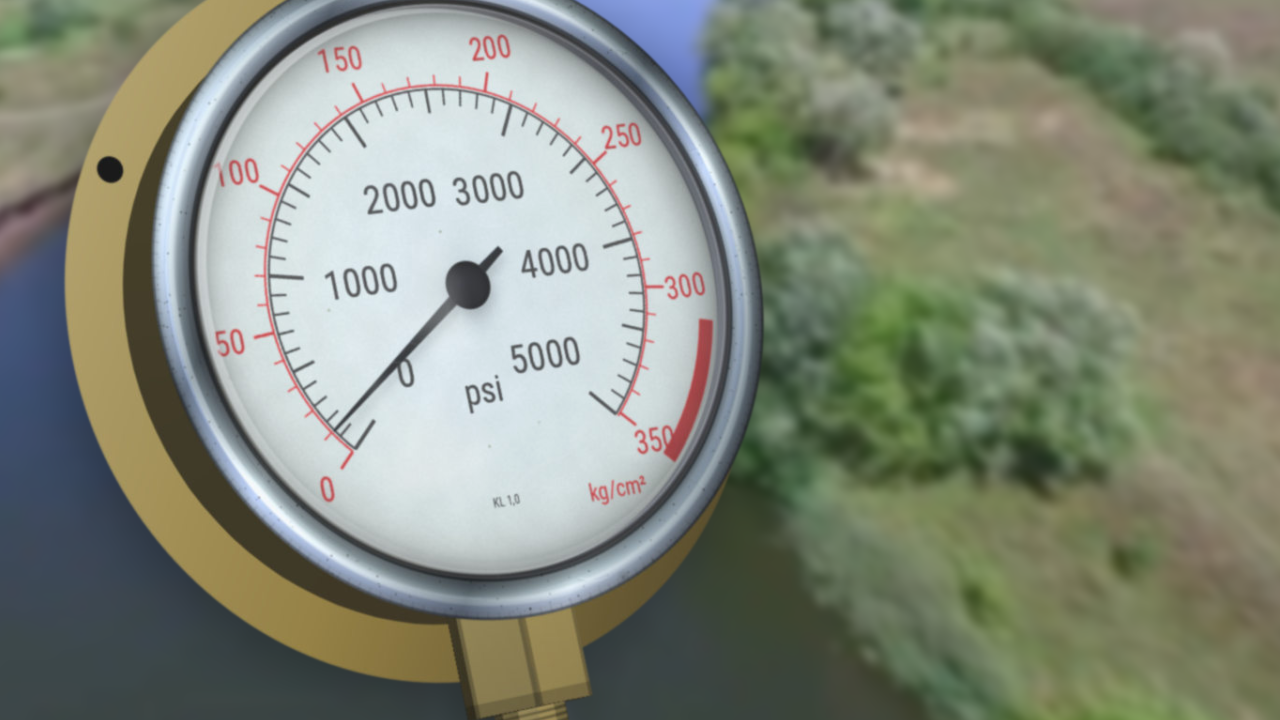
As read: 150 psi
